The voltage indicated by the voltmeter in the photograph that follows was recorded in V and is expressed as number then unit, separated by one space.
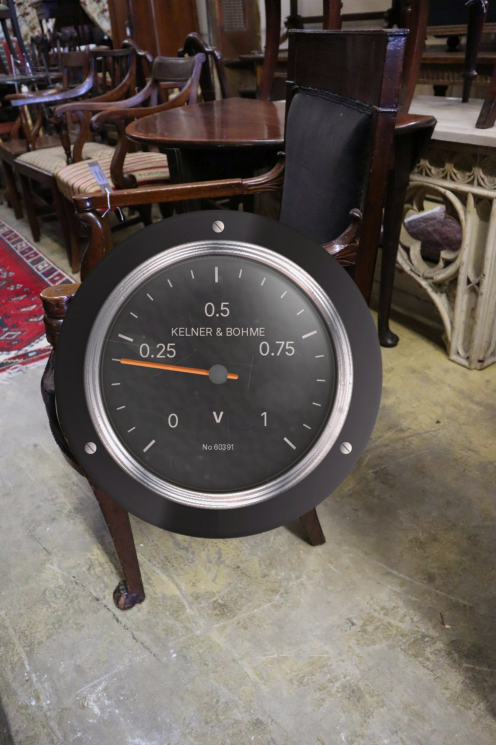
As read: 0.2 V
